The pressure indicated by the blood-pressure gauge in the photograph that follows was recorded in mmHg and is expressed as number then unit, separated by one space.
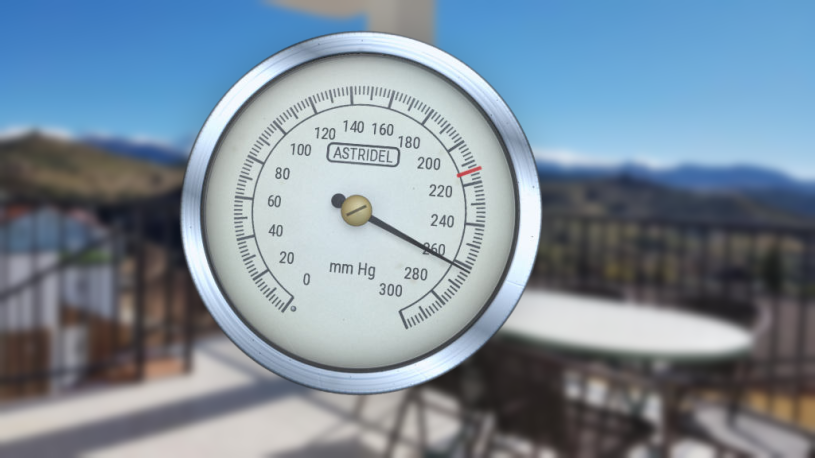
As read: 262 mmHg
